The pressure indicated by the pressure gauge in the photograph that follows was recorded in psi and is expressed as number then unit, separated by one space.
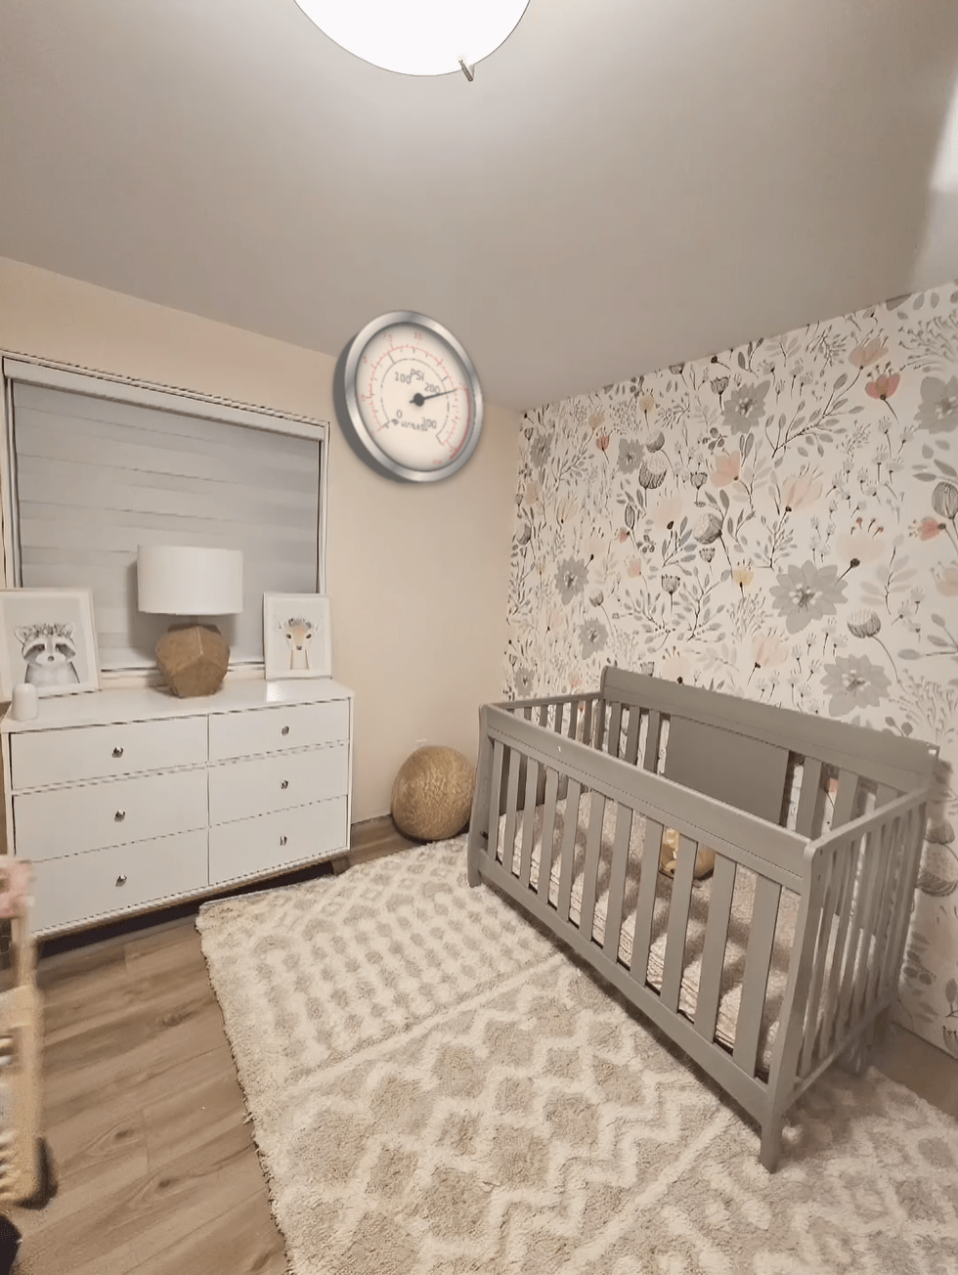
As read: 220 psi
